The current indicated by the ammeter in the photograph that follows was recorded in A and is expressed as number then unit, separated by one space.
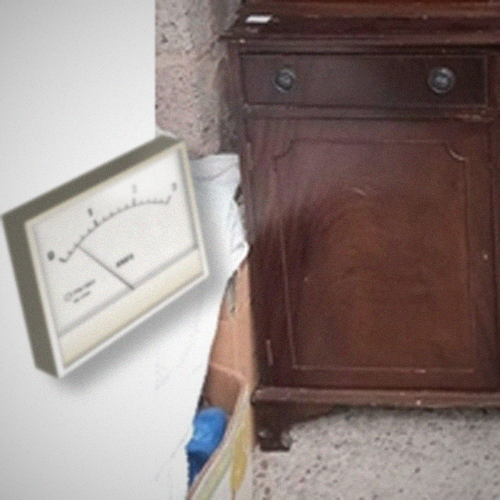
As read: 0.4 A
